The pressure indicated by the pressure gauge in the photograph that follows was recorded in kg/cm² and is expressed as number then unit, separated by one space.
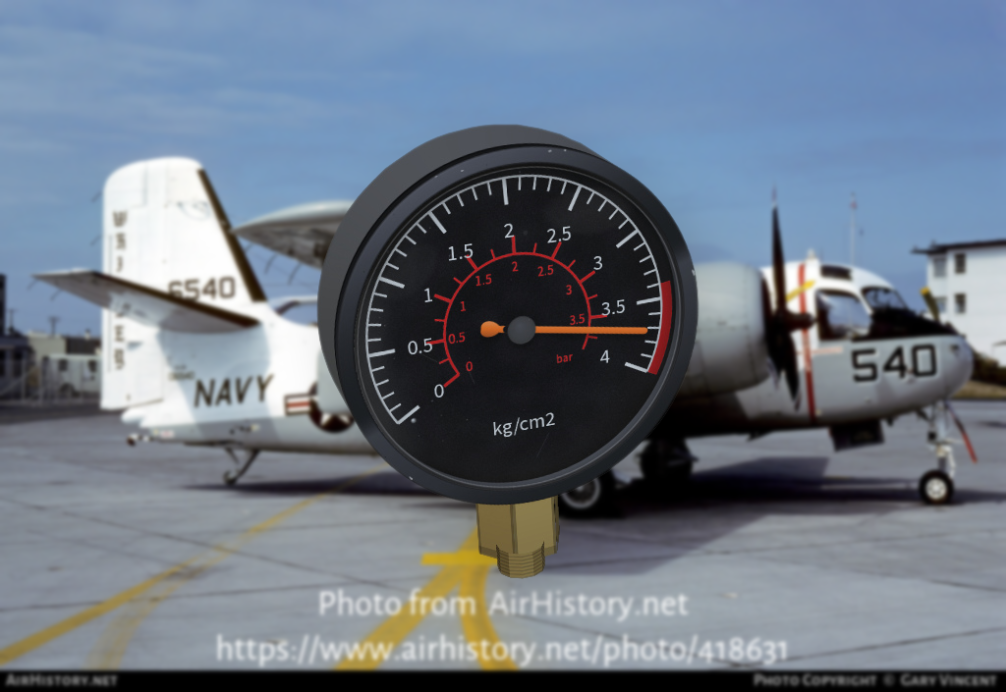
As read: 3.7 kg/cm²
